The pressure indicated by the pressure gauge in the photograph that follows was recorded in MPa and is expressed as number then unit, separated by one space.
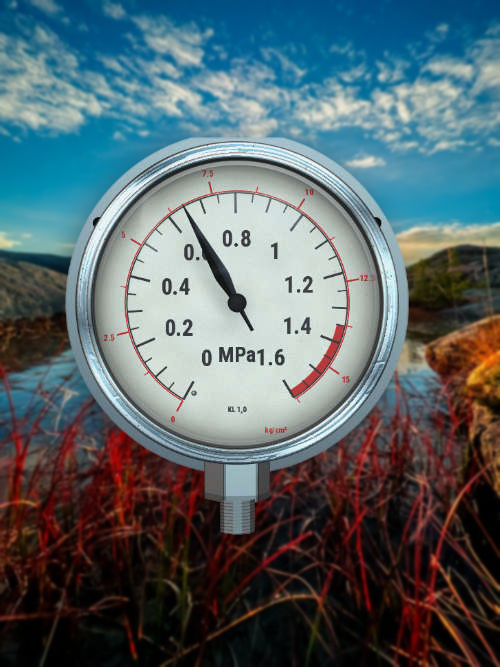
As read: 0.65 MPa
